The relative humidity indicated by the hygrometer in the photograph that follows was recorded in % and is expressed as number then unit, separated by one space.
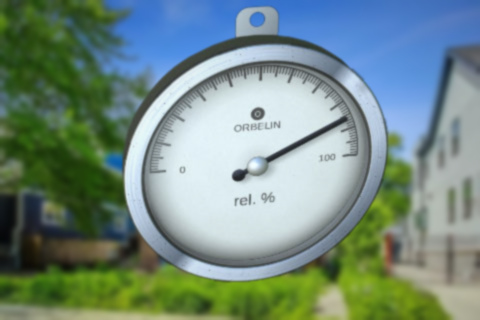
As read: 85 %
